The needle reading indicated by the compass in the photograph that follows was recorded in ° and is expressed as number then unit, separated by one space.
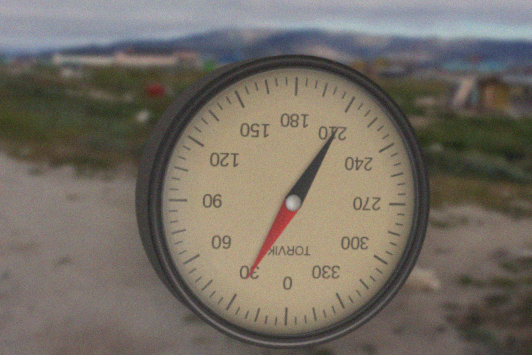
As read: 30 °
